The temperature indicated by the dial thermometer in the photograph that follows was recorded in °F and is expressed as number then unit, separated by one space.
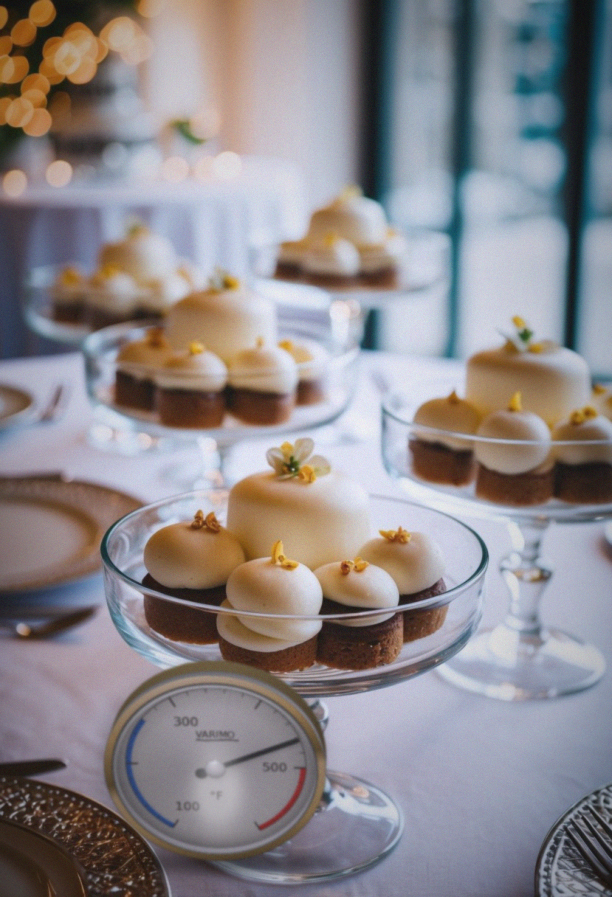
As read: 460 °F
